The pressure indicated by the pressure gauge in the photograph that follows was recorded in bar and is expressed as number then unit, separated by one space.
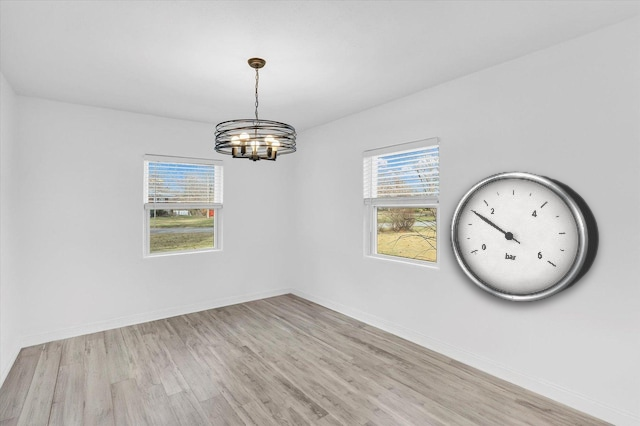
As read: 1.5 bar
